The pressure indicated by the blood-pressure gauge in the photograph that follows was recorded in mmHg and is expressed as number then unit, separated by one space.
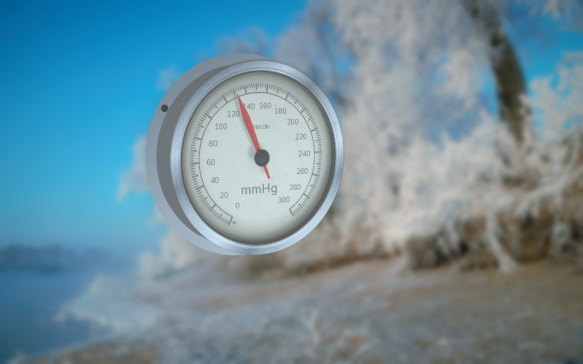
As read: 130 mmHg
